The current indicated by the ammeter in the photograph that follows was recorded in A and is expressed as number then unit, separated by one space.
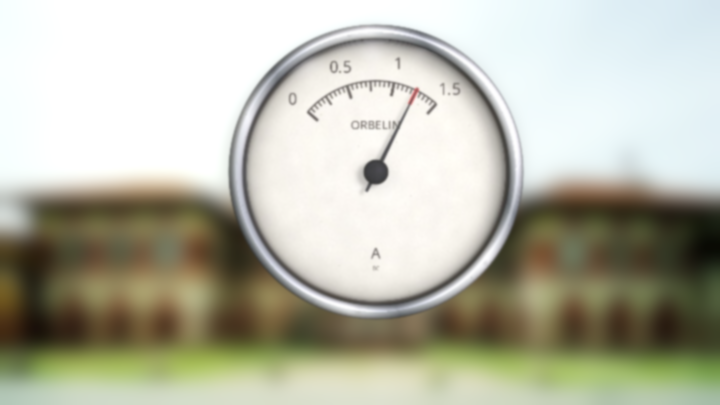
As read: 1.25 A
